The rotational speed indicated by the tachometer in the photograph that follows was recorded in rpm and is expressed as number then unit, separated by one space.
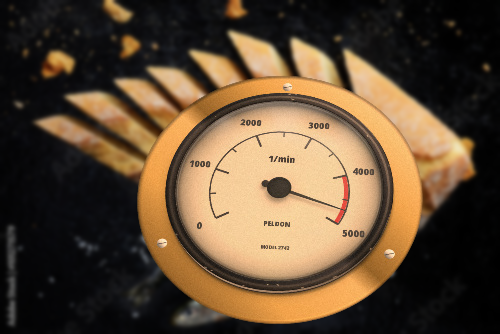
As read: 4750 rpm
